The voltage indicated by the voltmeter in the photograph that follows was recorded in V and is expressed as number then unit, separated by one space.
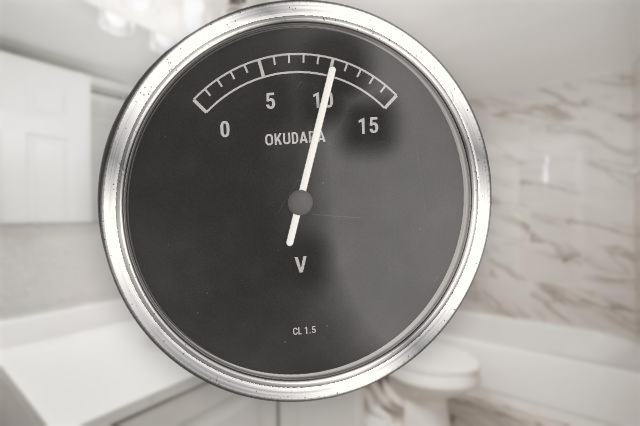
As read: 10 V
